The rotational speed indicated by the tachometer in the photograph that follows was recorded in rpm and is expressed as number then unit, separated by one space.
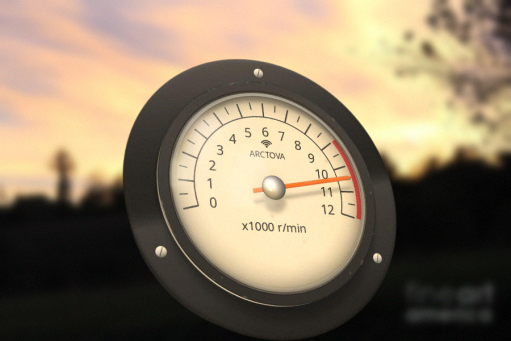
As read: 10500 rpm
